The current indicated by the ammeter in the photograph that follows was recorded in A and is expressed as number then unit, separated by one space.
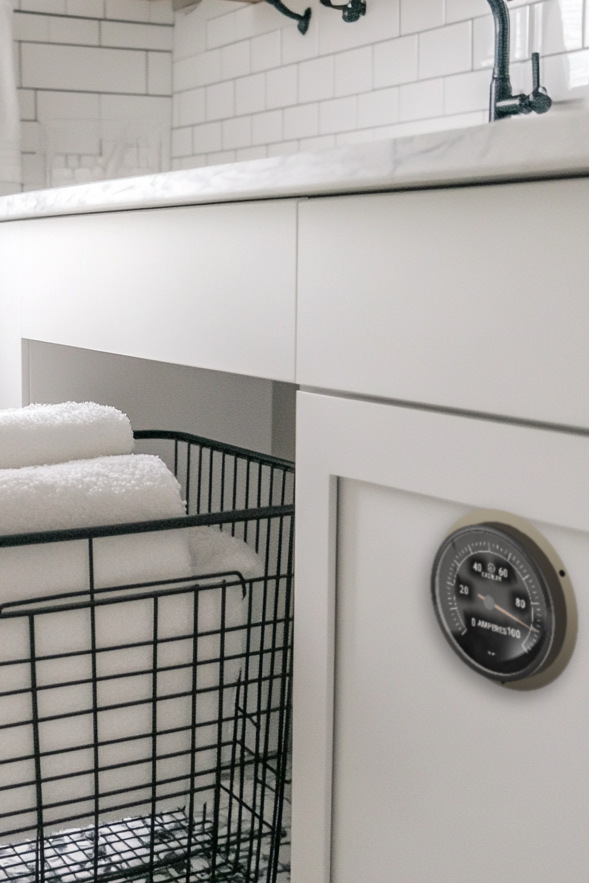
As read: 90 A
